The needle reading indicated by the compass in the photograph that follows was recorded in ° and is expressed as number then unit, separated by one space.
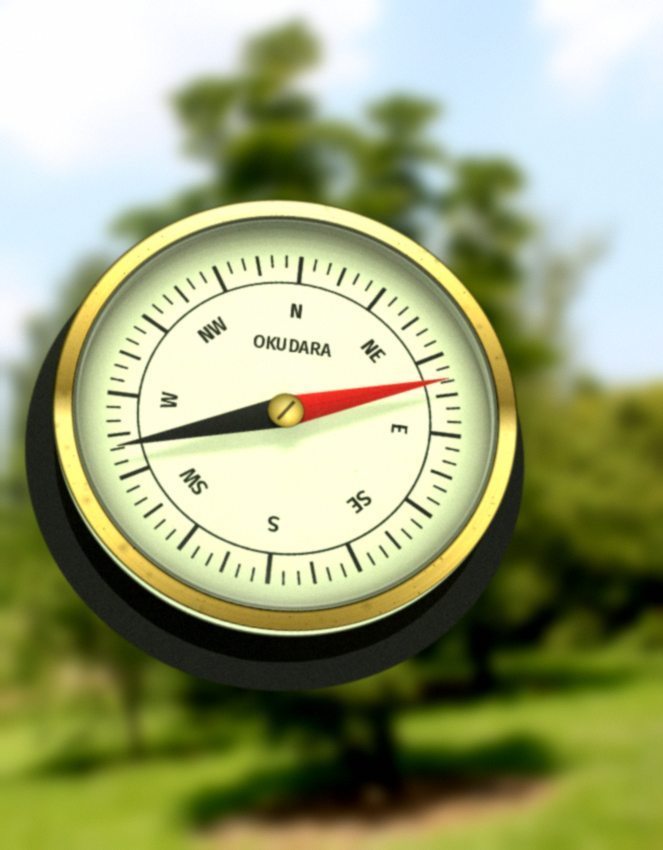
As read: 70 °
